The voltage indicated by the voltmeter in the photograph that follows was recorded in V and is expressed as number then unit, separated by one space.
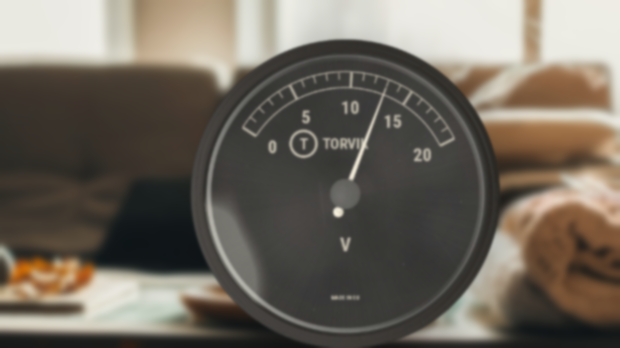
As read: 13 V
